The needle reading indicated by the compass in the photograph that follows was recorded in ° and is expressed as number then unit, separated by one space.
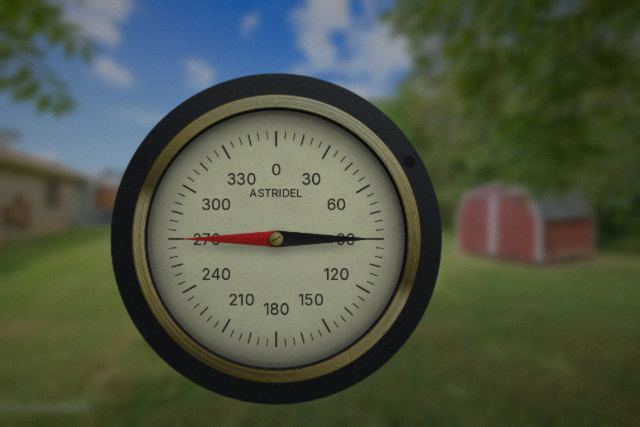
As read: 270 °
